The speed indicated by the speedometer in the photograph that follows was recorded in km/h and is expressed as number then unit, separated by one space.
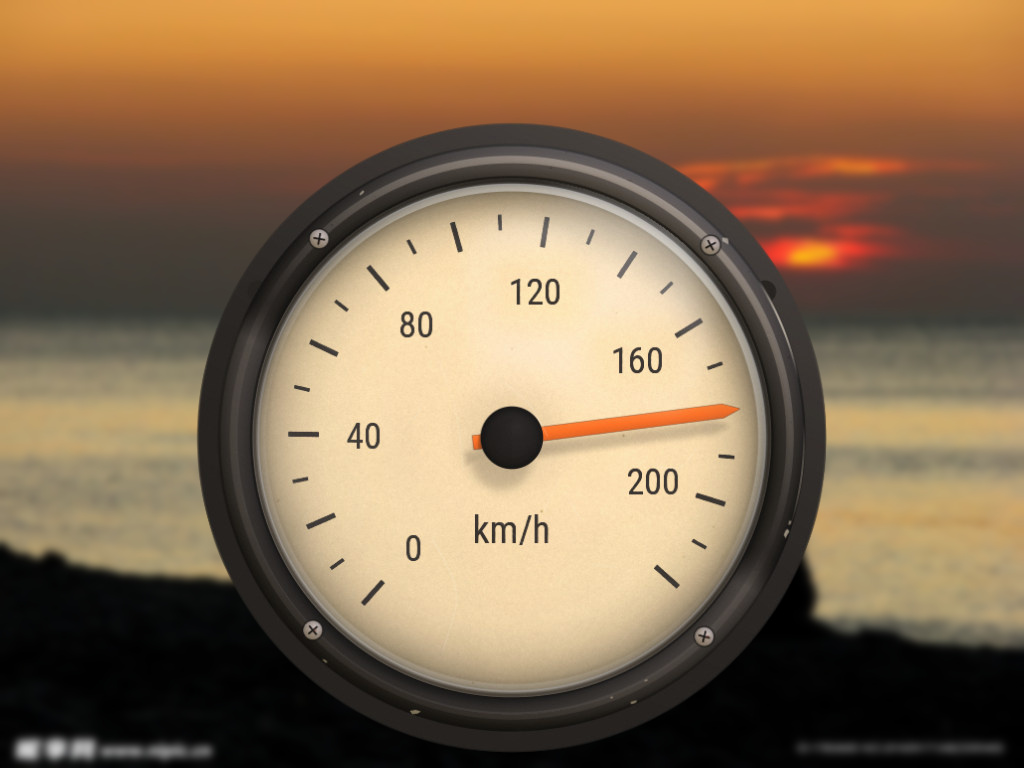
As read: 180 km/h
